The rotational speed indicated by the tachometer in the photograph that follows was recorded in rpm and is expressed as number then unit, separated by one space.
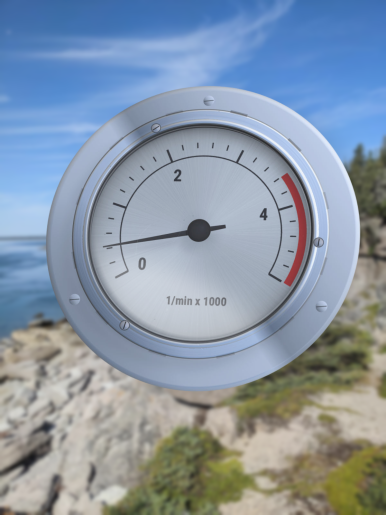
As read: 400 rpm
